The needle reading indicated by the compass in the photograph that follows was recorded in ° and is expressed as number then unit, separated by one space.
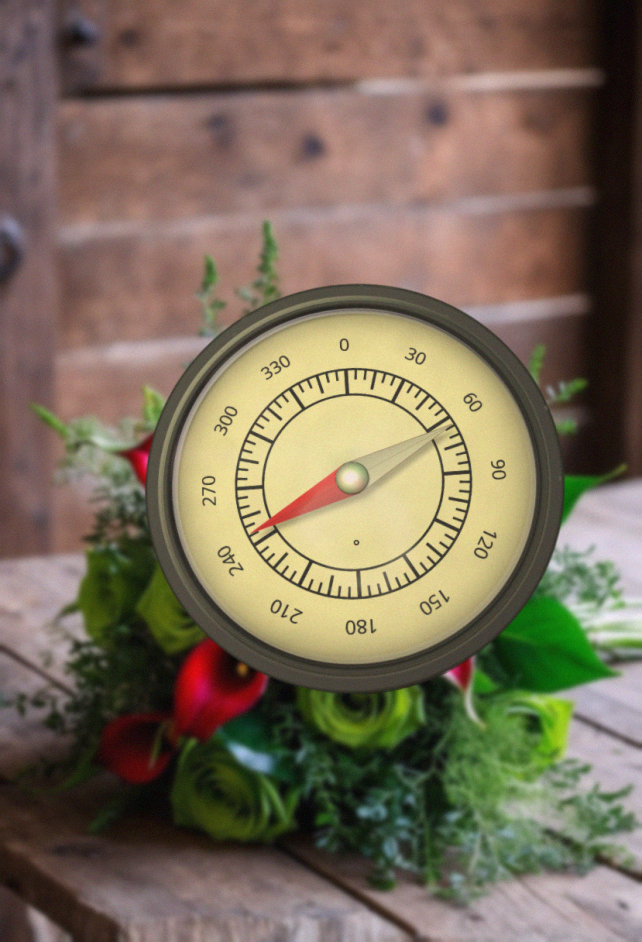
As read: 245 °
